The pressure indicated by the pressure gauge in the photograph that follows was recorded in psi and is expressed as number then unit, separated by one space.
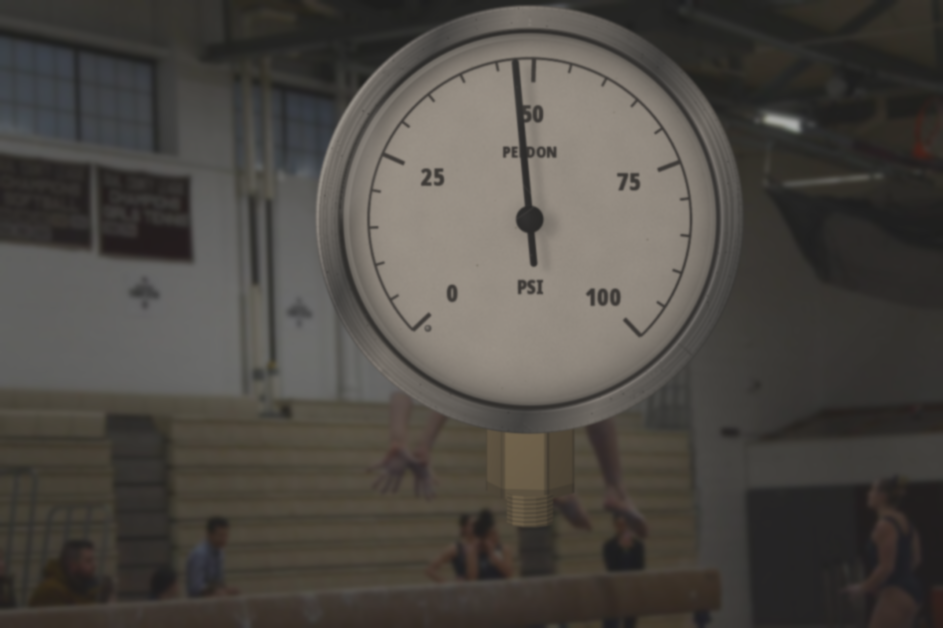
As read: 47.5 psi
